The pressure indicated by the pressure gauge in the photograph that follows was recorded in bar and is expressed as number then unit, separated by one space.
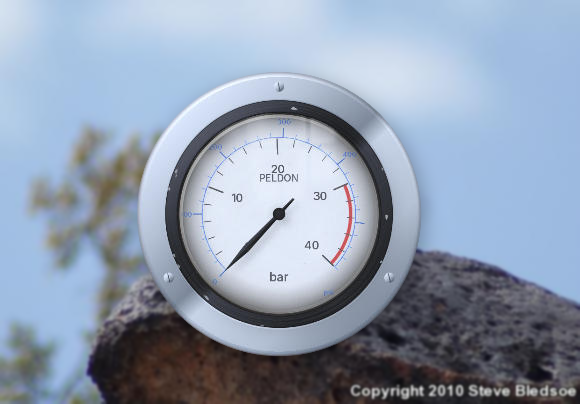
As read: 0 bar
